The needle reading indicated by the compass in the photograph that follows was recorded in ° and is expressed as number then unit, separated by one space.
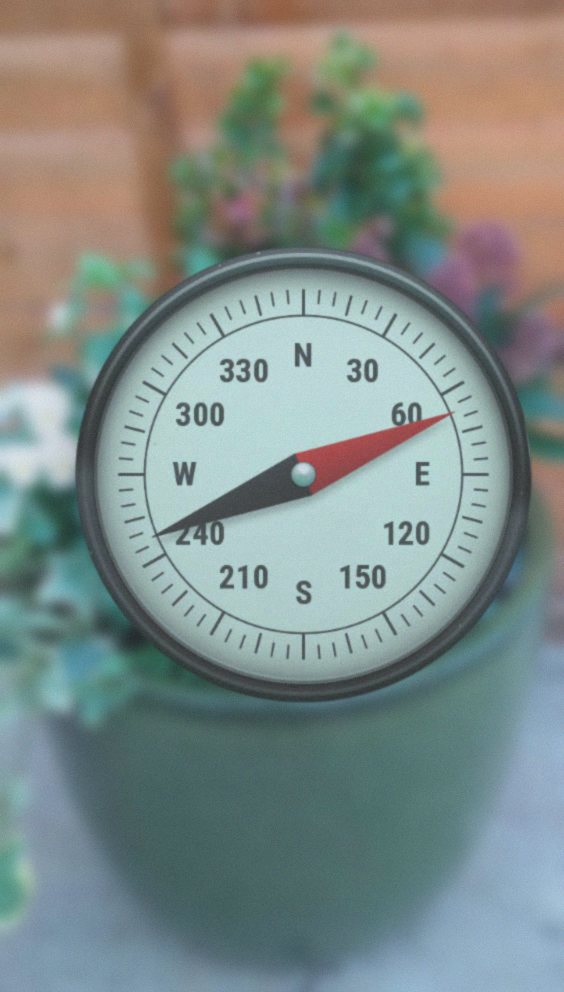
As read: 67.5 °
